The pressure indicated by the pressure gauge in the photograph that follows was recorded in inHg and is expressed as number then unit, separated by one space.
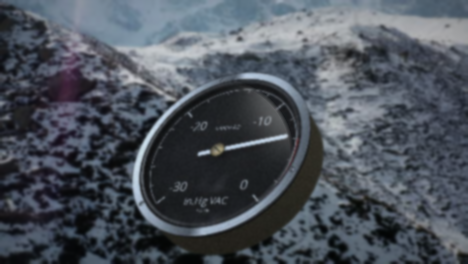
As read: -6 inHg
